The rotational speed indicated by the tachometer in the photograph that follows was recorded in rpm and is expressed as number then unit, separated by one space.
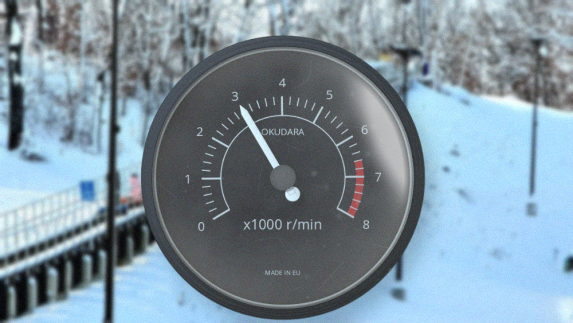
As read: 3000 rpm
